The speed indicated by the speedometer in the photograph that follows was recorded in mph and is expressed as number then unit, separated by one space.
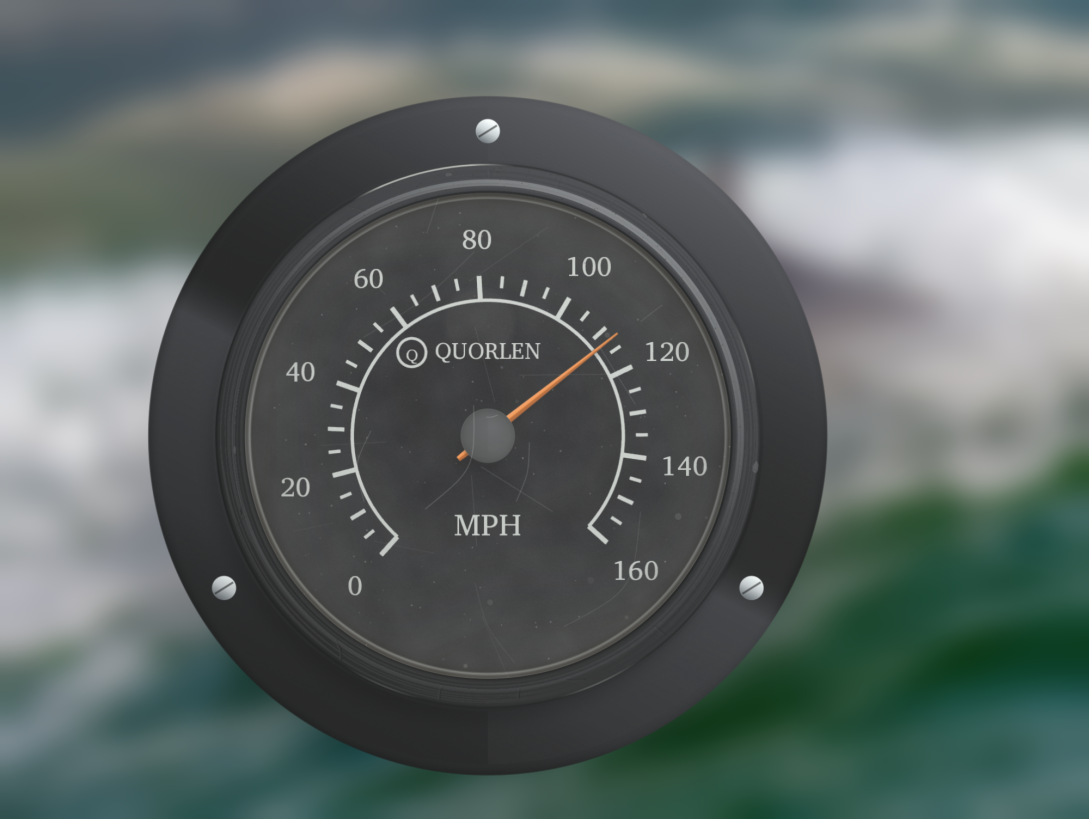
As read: 112.5 mph
